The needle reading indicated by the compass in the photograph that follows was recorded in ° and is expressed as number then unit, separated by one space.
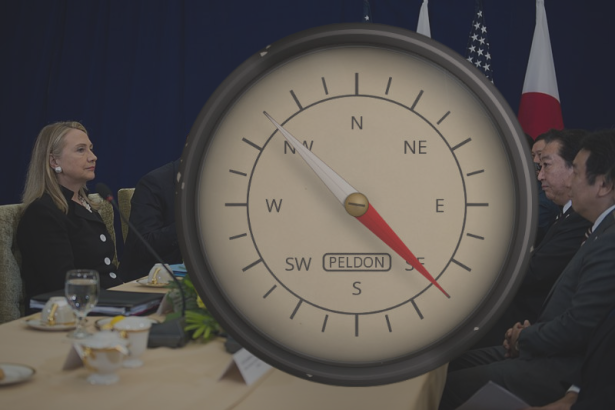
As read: 135 °
